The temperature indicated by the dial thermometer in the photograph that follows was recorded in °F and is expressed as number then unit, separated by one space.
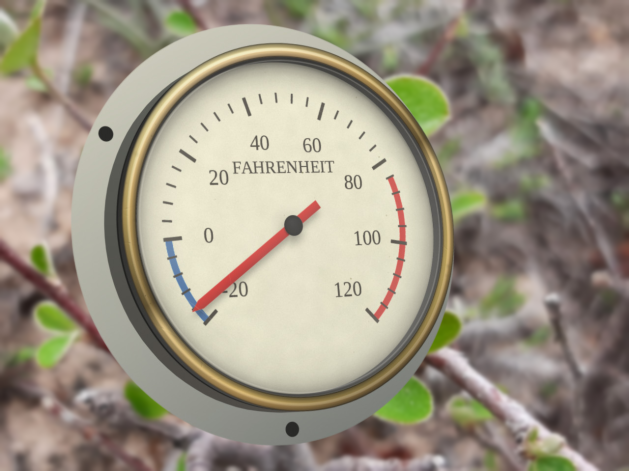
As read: -16 °F
